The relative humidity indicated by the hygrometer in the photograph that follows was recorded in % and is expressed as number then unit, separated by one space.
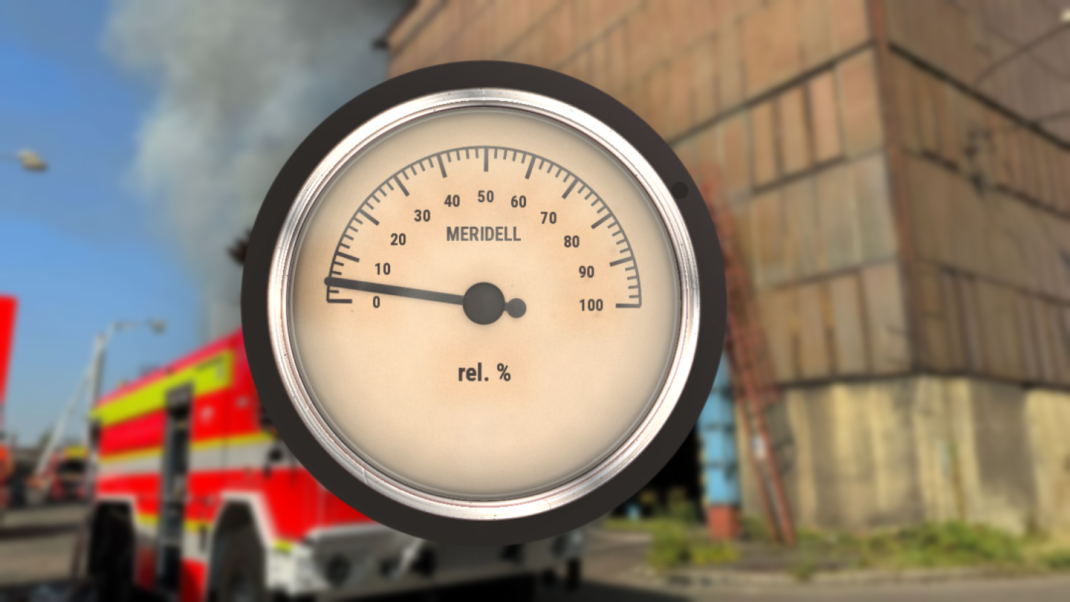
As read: 4 %
